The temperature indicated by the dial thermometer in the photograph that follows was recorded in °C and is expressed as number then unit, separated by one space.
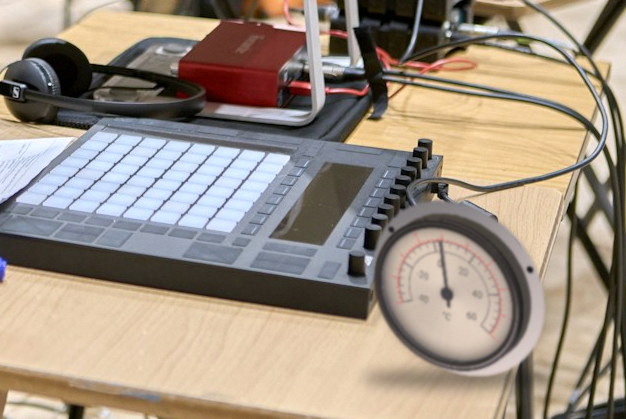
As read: 4 °C
